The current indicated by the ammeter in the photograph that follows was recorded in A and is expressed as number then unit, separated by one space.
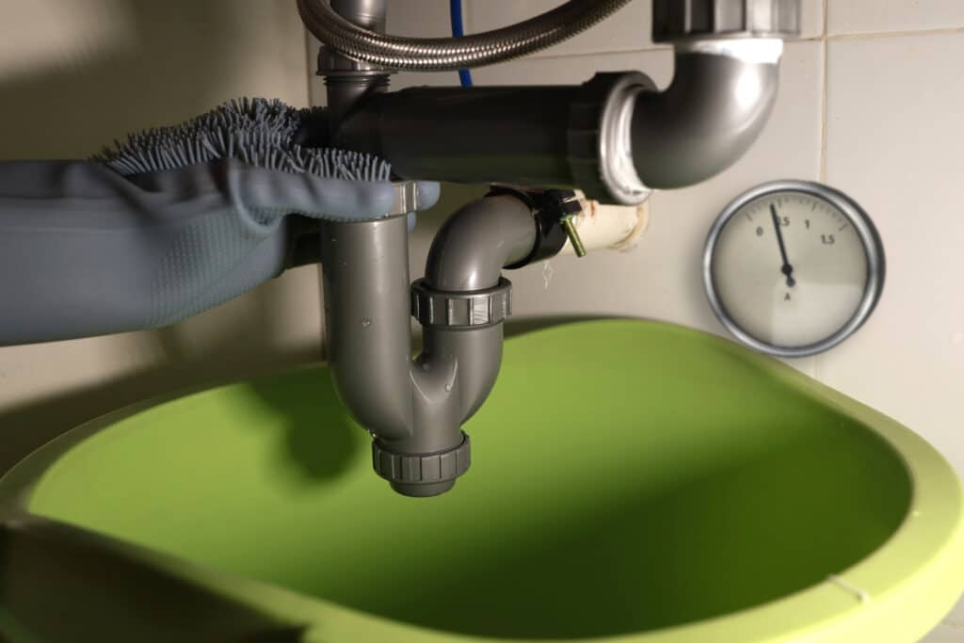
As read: 0.4 A
